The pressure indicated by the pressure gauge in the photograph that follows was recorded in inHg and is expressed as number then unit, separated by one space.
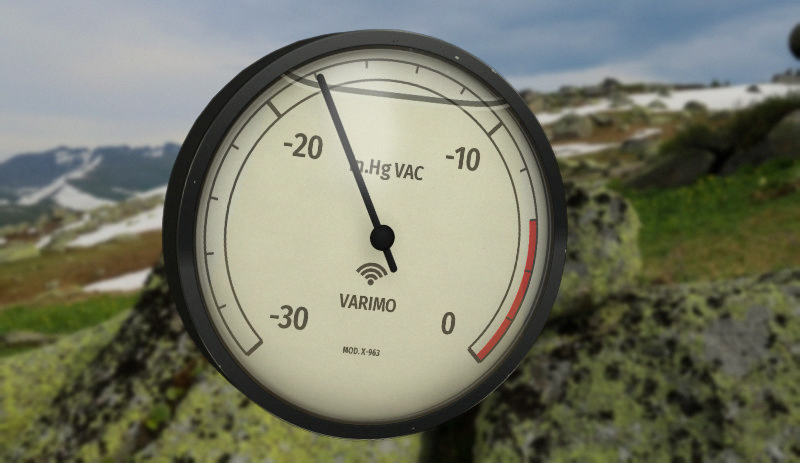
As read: -18 inHg
